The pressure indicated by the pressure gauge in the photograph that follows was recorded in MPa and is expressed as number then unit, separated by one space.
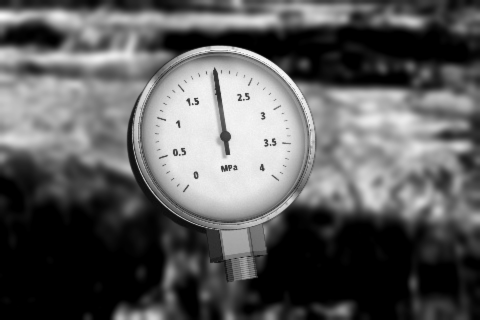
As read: 2 MPa
